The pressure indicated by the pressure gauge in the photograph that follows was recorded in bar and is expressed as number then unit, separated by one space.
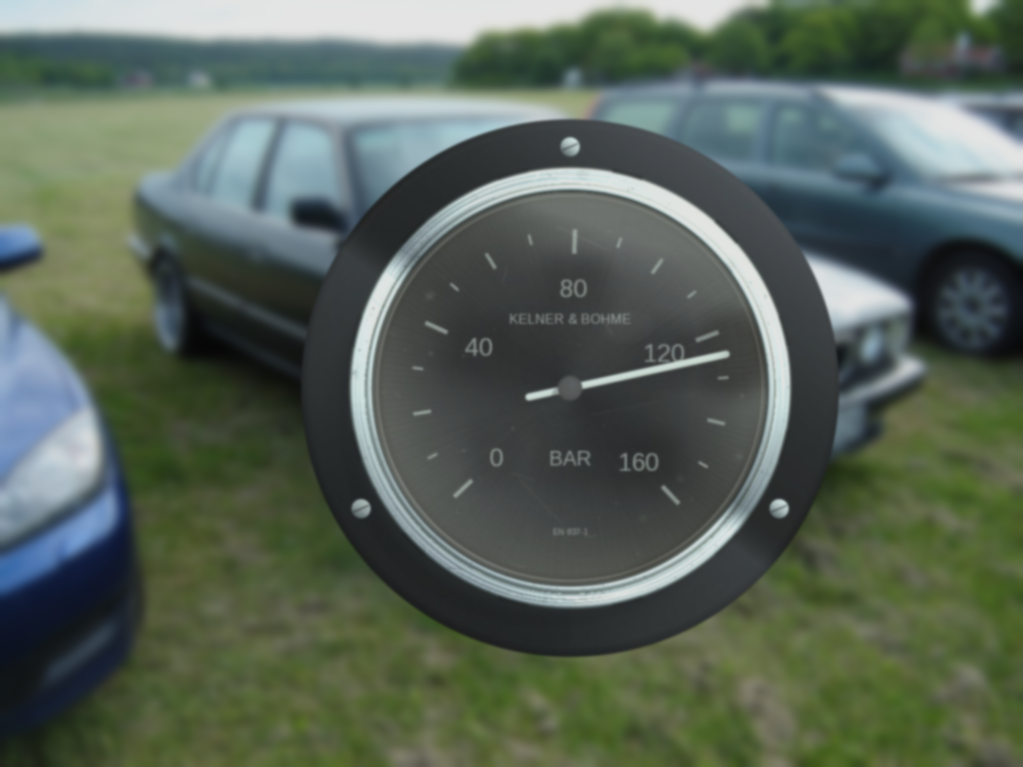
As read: 125 bar
